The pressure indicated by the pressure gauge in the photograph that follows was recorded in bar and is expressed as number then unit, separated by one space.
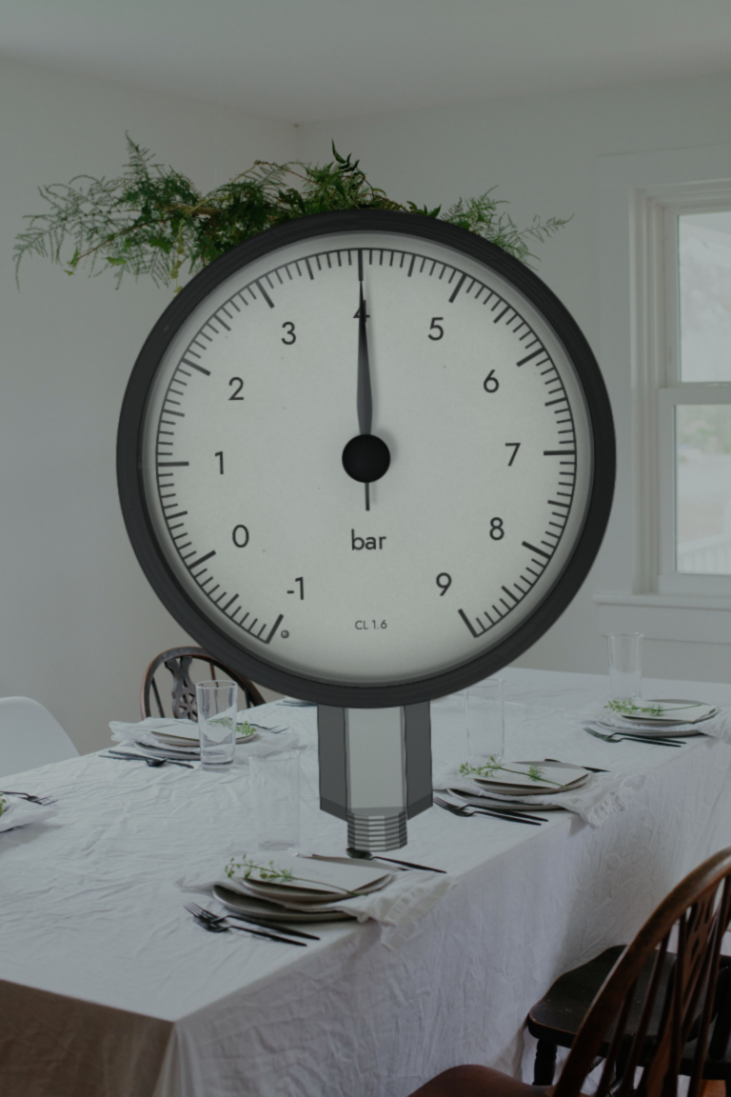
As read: 4 bar
